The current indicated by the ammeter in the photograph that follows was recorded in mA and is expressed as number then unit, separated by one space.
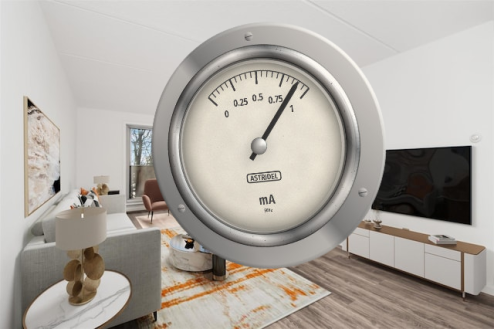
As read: 0.9 mA
